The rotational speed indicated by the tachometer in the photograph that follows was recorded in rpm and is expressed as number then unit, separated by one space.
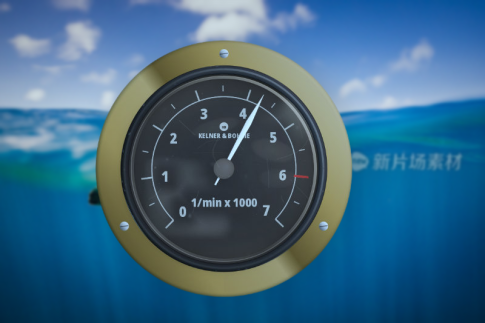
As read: 4250 rpm
